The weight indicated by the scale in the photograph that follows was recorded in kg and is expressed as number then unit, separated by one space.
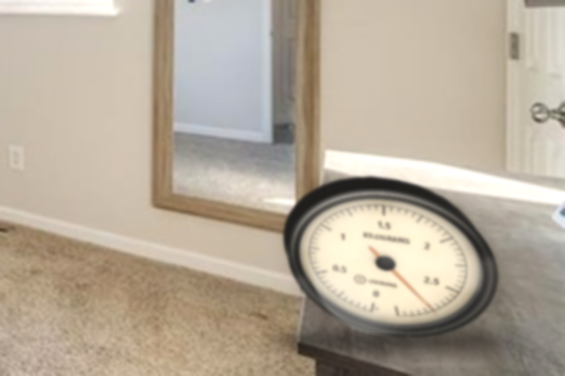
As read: 2.75 kg
